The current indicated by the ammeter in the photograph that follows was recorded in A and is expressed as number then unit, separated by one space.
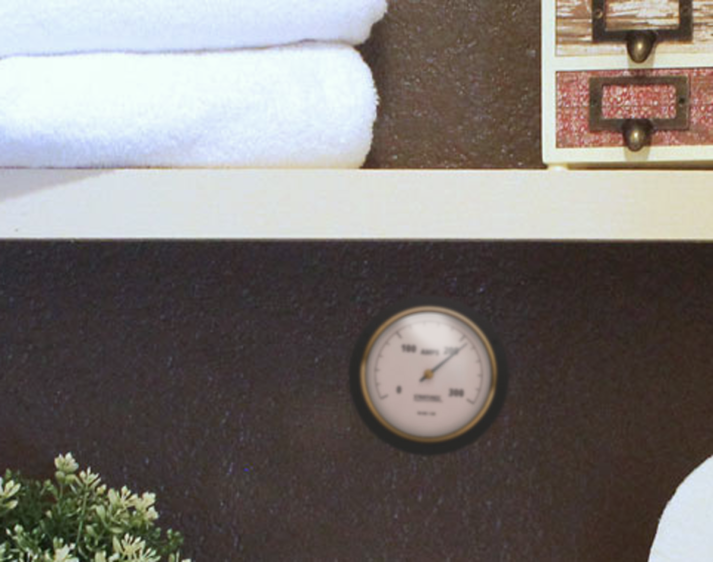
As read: 210 A
